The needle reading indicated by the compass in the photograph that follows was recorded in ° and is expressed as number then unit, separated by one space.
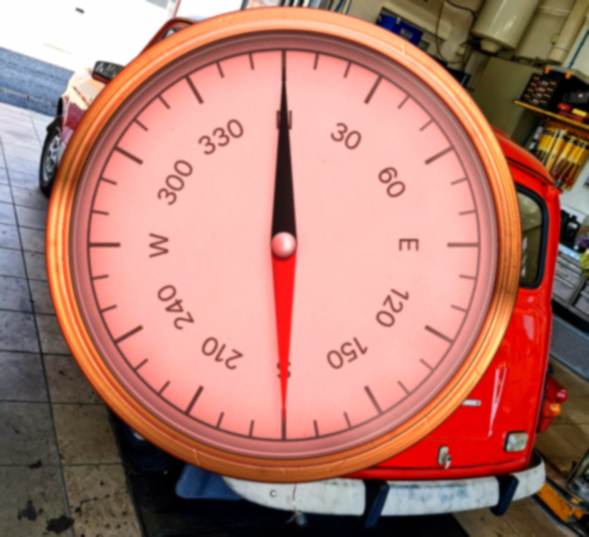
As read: 180 °
